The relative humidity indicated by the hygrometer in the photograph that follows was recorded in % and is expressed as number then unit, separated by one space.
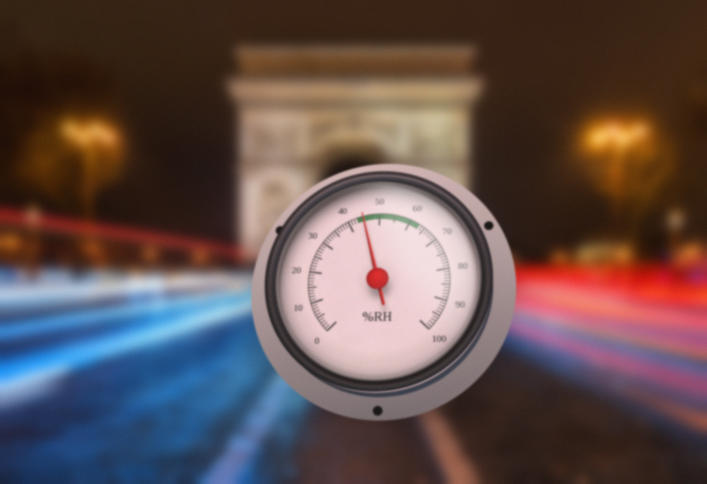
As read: 45 %
